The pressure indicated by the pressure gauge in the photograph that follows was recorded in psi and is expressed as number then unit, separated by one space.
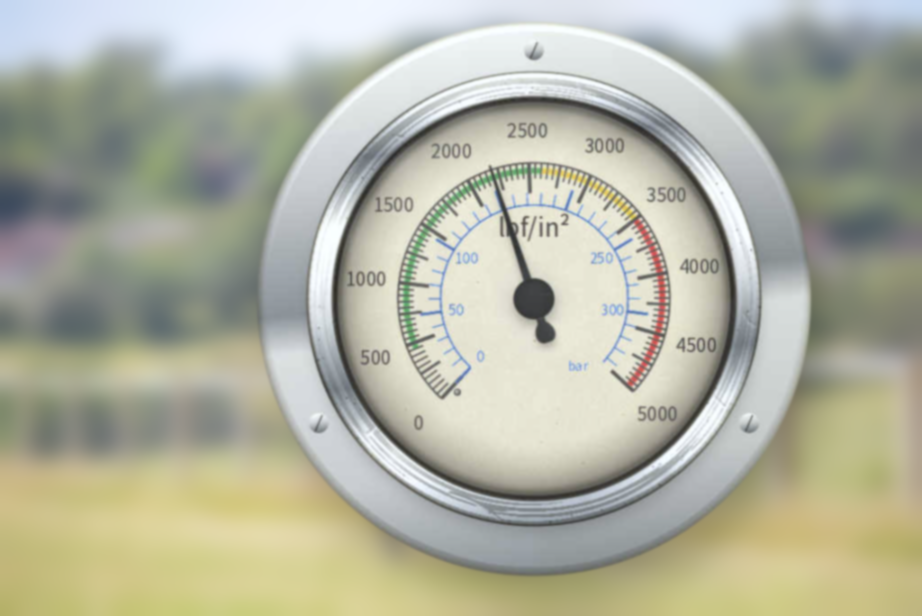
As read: 2200 psi
